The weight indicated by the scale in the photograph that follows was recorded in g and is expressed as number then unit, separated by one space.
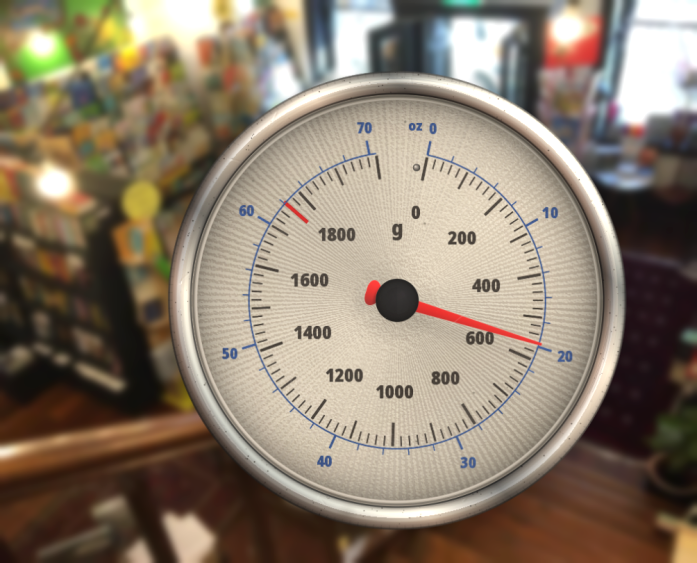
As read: 560 g
